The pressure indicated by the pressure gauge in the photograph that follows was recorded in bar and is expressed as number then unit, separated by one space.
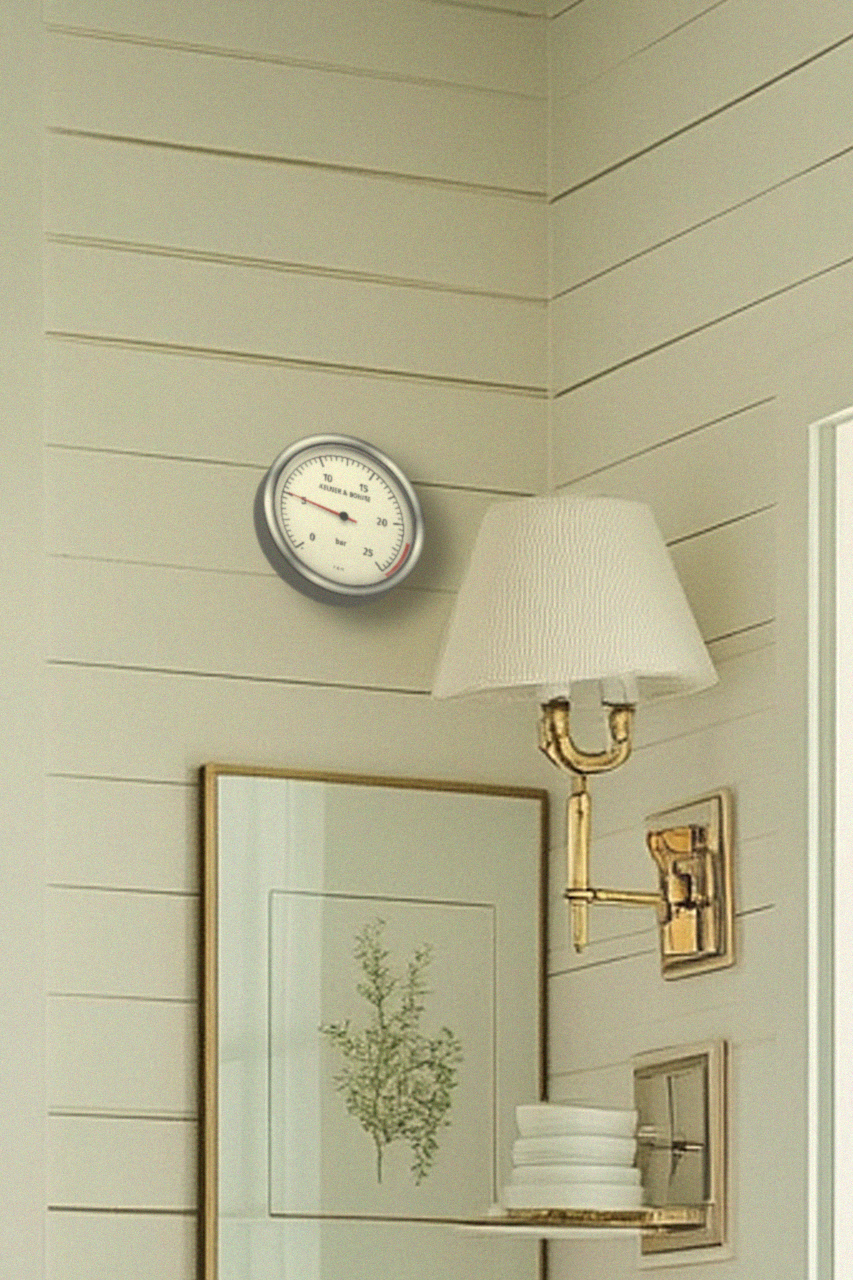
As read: 5 bar
